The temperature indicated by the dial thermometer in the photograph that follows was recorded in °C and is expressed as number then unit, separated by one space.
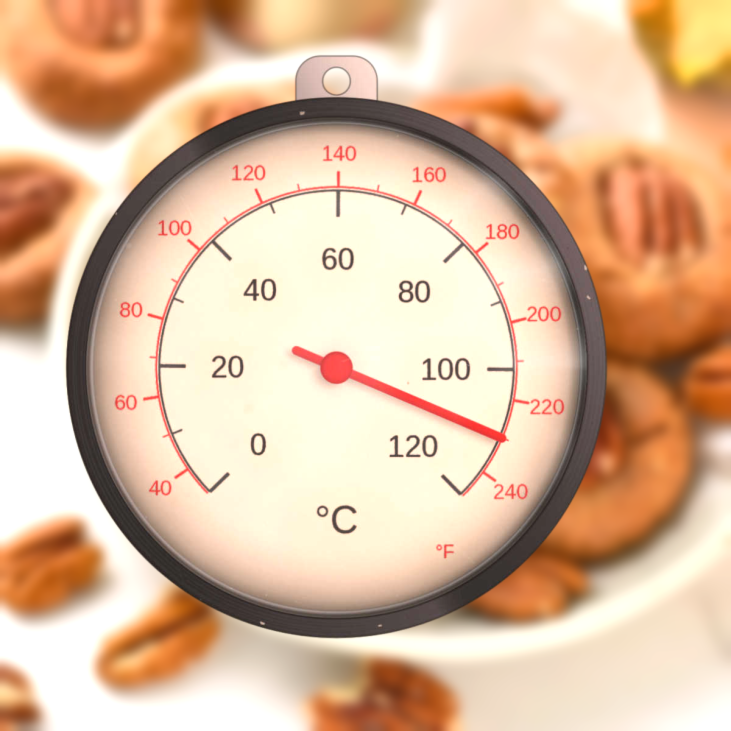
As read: 110 °C
